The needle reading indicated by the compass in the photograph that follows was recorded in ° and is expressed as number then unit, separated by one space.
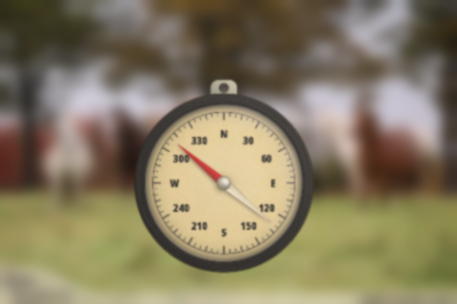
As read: 310 °
